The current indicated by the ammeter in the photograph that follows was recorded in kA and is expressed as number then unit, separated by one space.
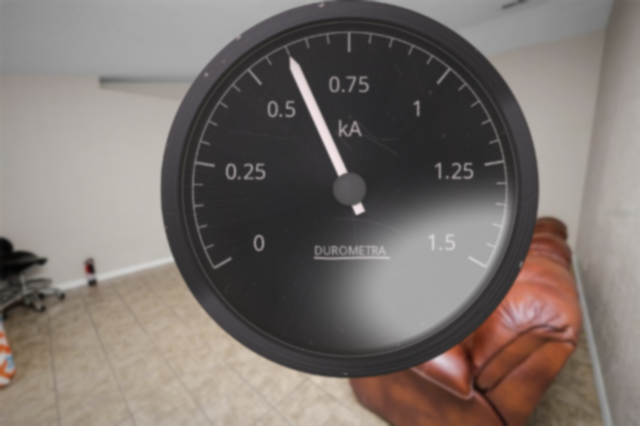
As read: 0.6 kA
